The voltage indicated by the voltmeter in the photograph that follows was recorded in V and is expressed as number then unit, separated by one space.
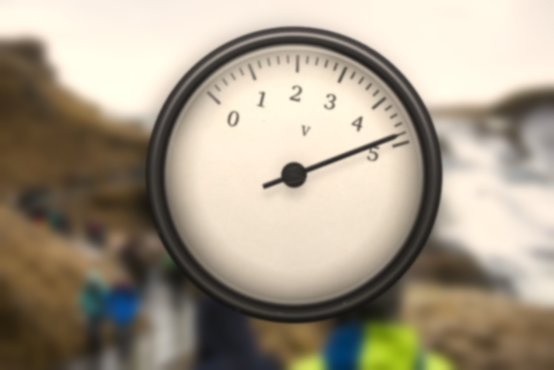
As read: 4.8 V
